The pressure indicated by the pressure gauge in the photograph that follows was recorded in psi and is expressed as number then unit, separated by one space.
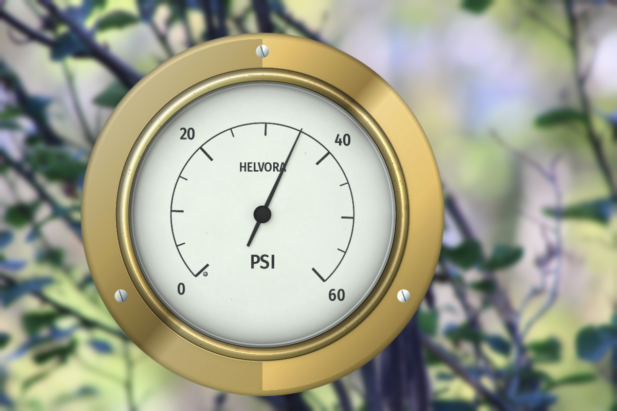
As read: 35 psi
